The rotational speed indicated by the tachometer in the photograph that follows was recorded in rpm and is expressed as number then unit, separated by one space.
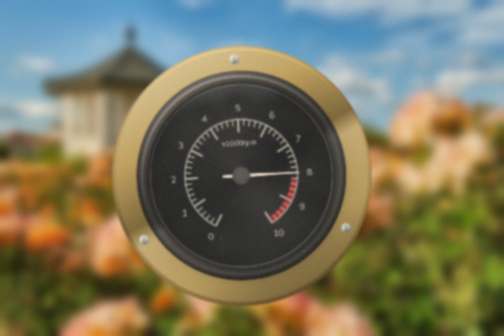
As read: 8000 rpm
